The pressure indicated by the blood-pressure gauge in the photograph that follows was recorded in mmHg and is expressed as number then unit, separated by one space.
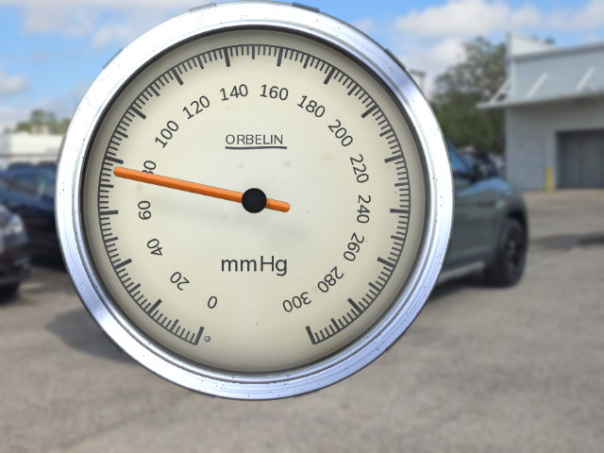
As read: 76 mmHg
